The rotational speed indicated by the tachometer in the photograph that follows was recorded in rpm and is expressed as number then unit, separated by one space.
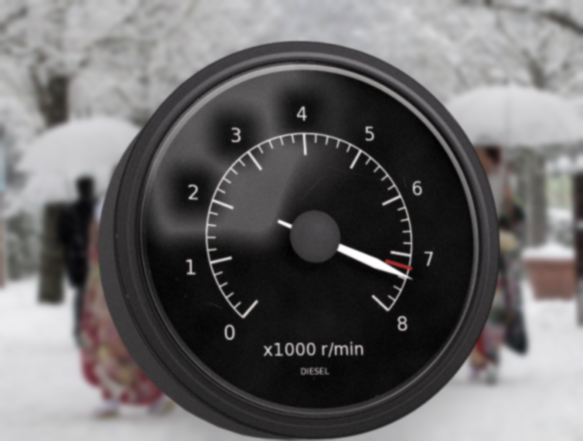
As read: 7400 rpm
